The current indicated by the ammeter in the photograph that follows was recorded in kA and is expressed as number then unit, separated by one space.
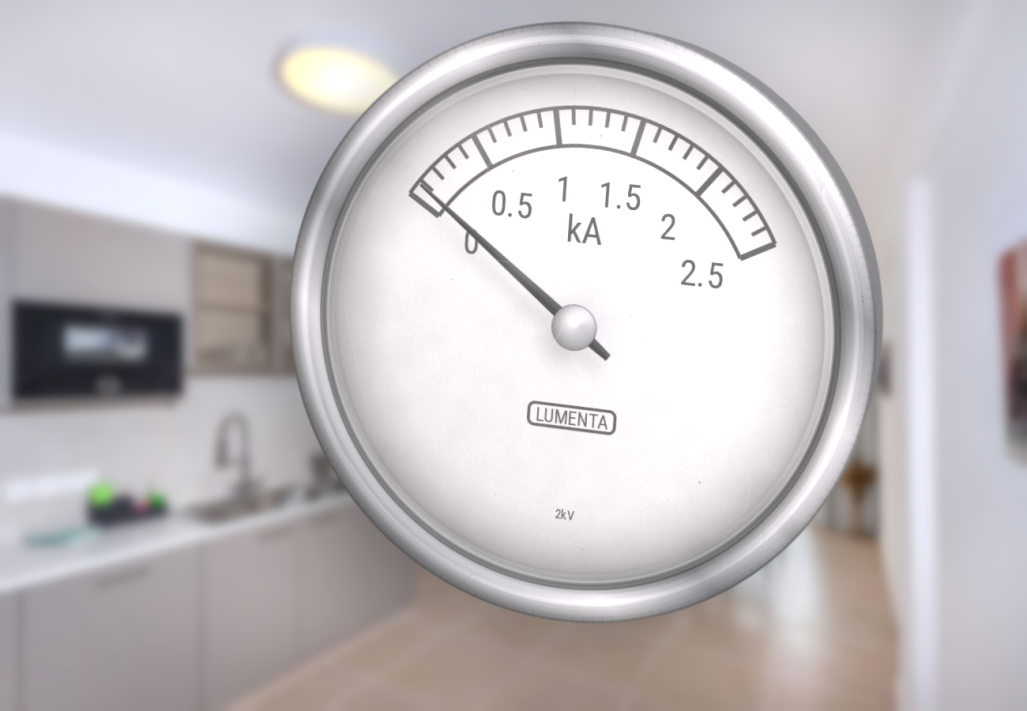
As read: 0.1 kA
